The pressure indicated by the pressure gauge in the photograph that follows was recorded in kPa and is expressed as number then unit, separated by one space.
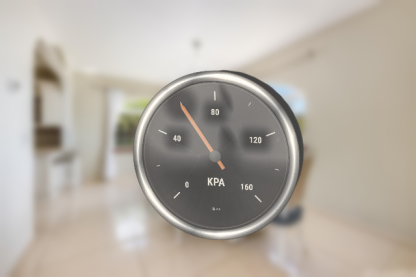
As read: 60 kPa
